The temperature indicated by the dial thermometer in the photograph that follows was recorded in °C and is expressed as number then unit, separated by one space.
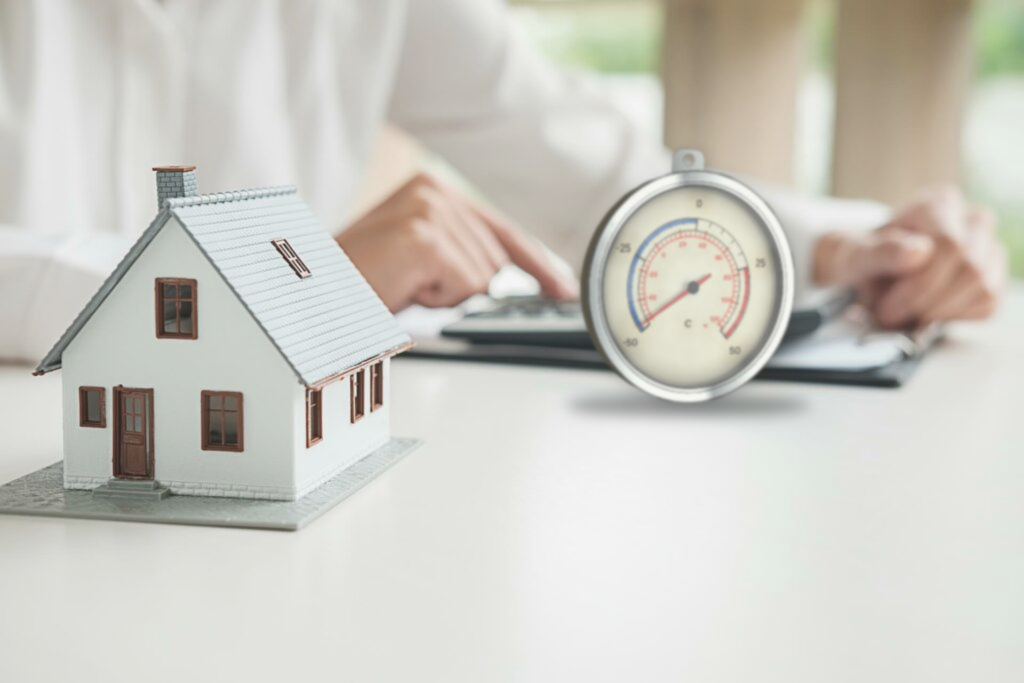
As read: -47.5 °C
